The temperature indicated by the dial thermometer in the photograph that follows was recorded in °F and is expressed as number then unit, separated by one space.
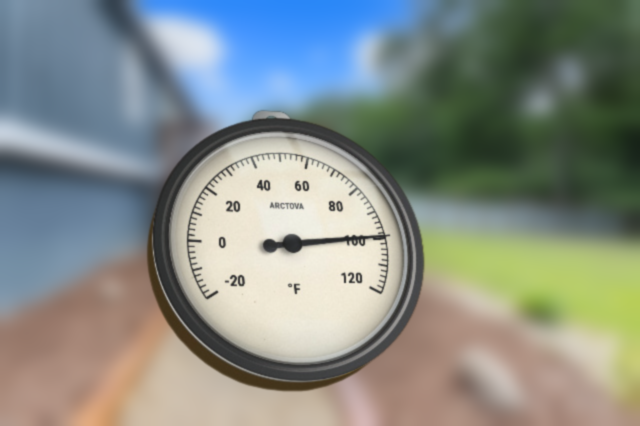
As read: 100 °F
